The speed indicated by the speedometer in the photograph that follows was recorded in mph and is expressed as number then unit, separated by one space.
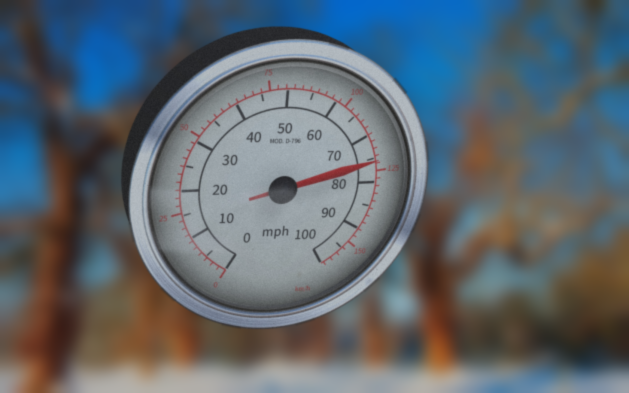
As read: 75 mph
